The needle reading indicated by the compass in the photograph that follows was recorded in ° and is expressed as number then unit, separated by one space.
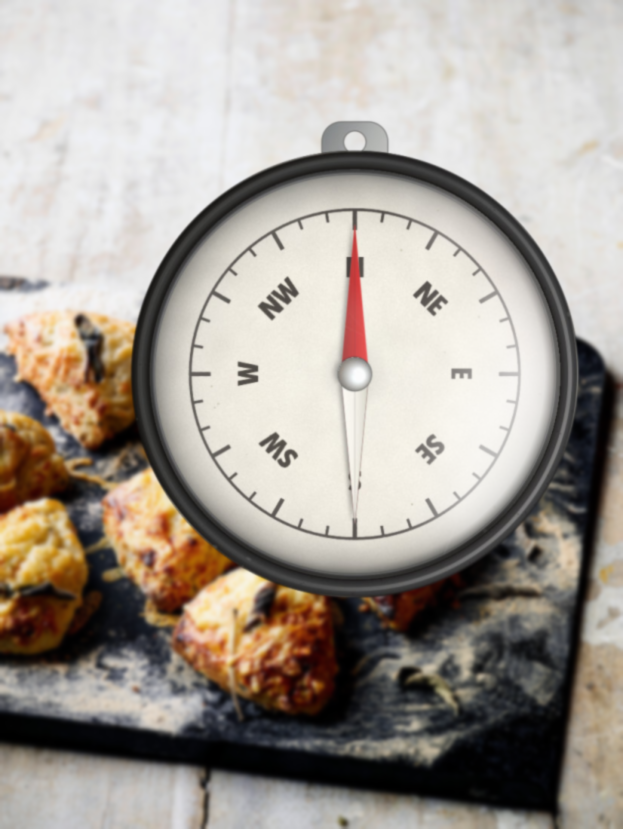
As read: 0 °
